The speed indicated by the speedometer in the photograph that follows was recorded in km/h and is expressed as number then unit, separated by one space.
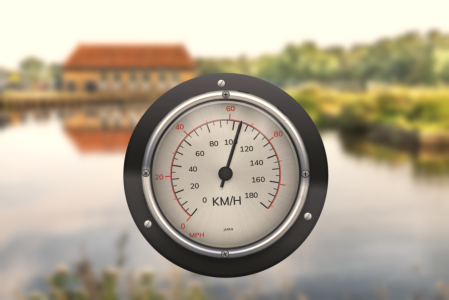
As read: 105 km/h
